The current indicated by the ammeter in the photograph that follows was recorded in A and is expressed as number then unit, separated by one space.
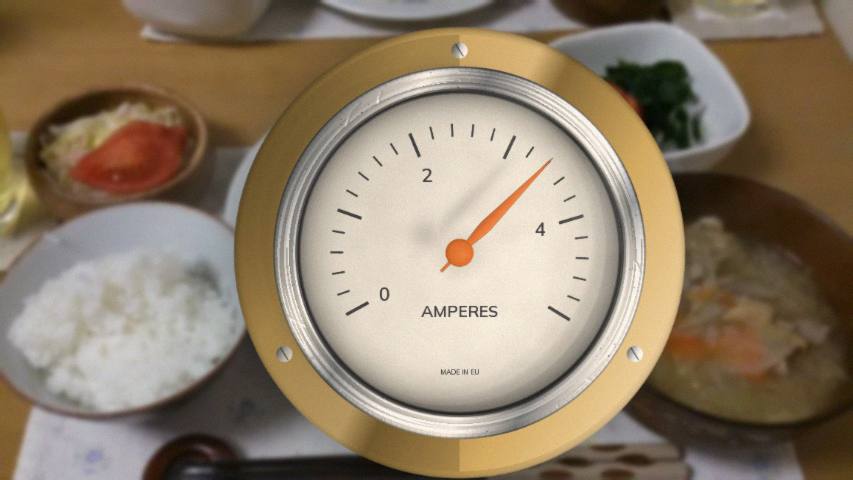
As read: 3.4 A
